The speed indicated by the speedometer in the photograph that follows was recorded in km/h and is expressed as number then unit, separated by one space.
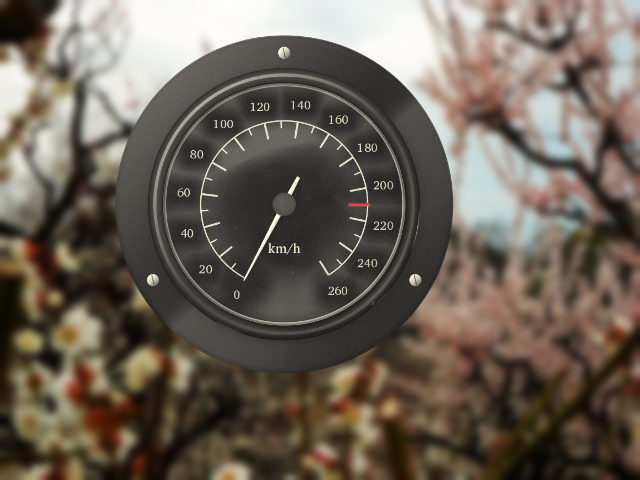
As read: 0 km/h
